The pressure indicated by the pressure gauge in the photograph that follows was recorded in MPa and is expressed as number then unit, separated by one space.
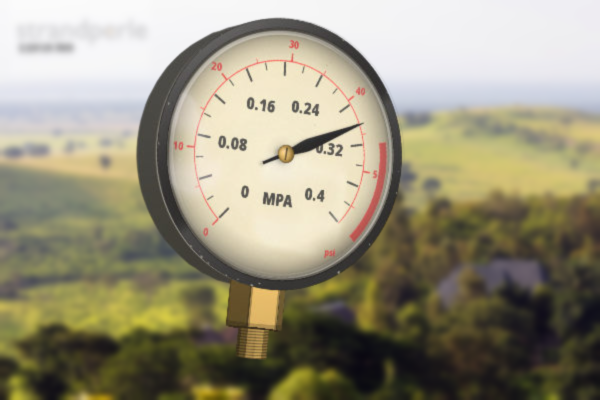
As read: 0.3 MPa
